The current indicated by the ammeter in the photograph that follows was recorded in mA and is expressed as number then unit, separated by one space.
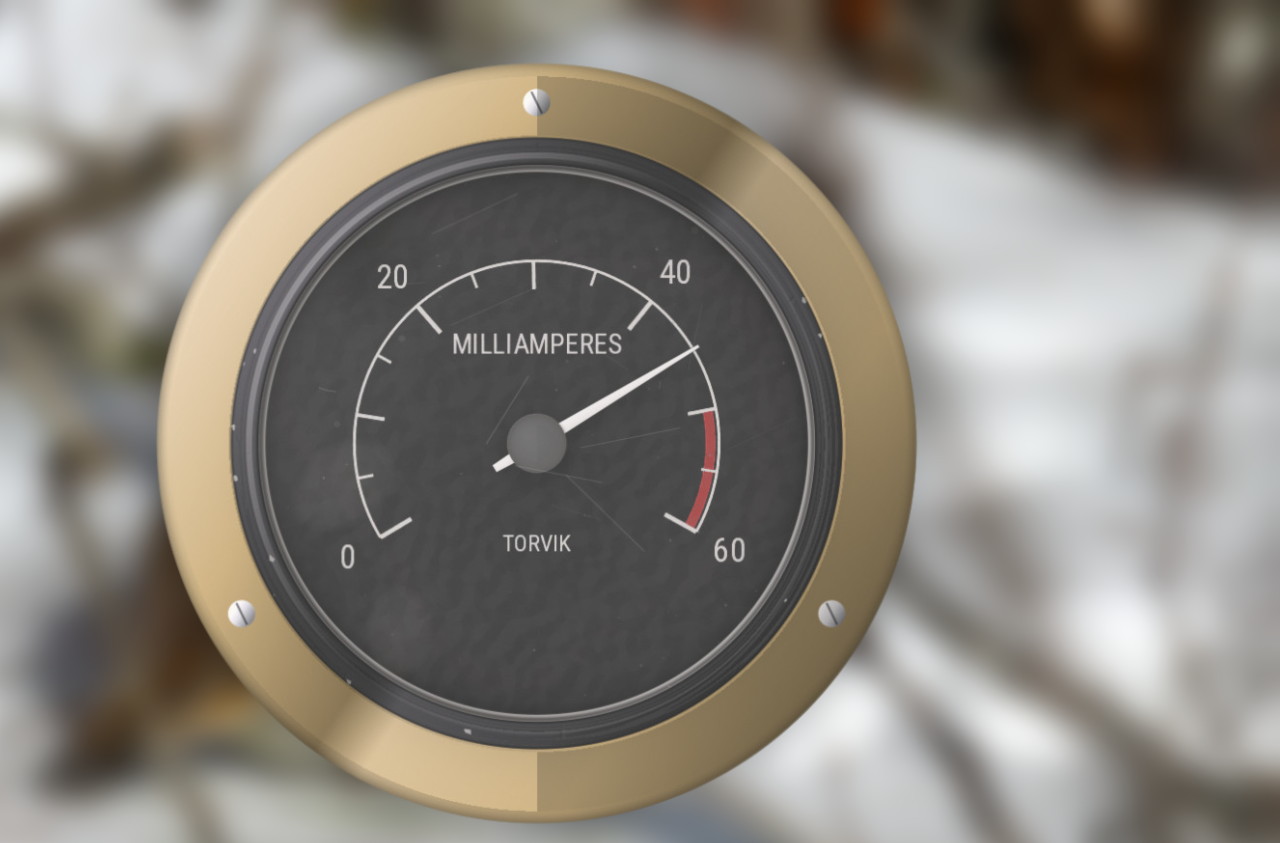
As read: 45 mA
